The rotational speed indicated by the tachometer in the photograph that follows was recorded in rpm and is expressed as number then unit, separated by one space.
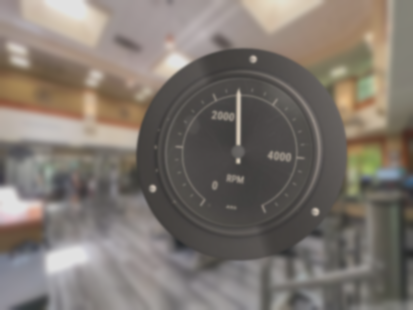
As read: 2400 rpm
